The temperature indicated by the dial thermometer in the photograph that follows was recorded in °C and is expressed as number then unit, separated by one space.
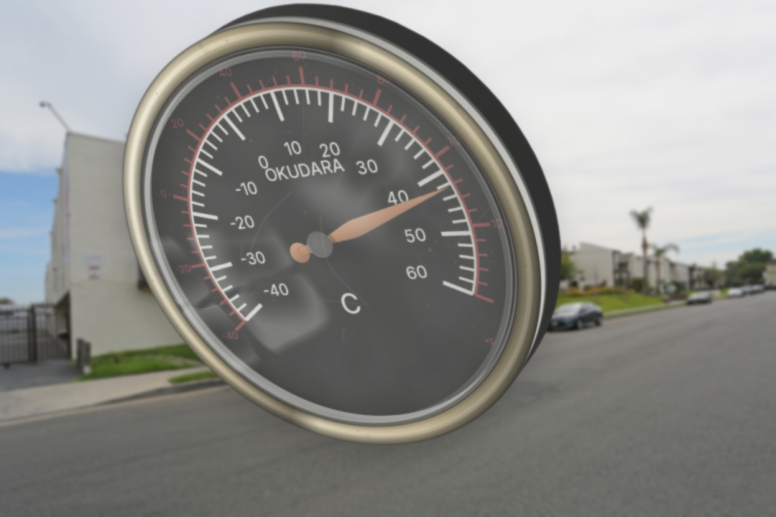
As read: 42 °C
